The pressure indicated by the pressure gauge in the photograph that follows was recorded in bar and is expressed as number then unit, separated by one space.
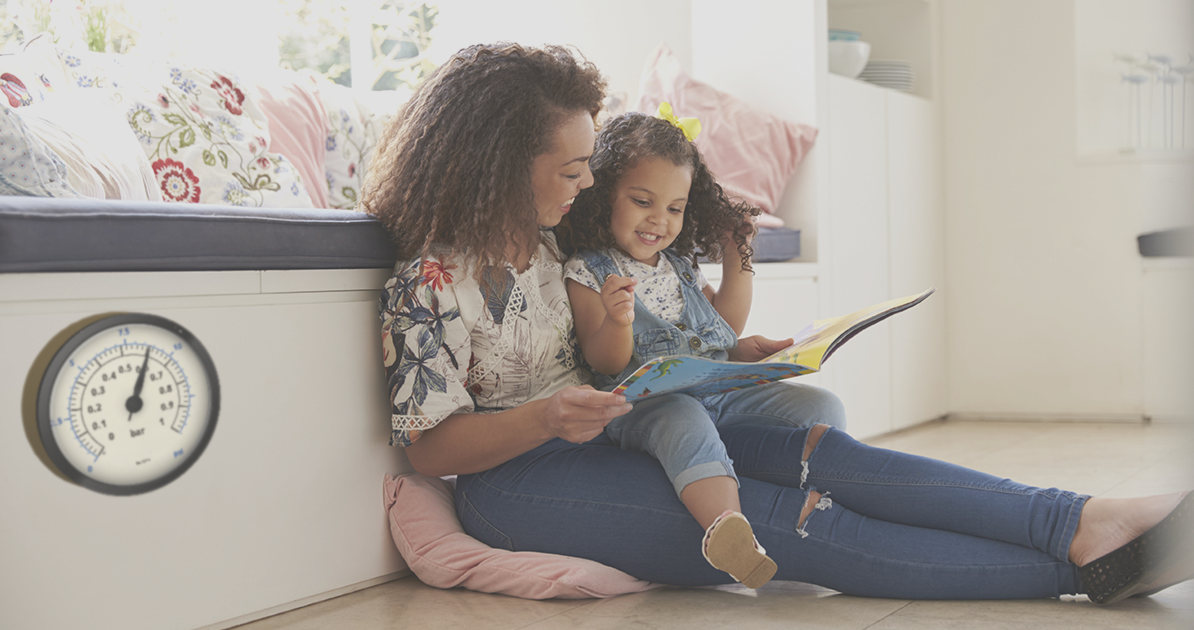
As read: 0.6 bar
